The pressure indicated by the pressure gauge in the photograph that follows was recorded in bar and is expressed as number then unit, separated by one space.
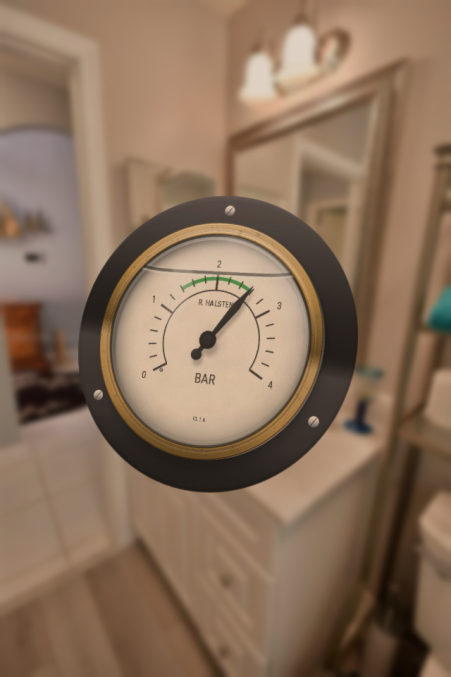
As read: 2.6 bar
